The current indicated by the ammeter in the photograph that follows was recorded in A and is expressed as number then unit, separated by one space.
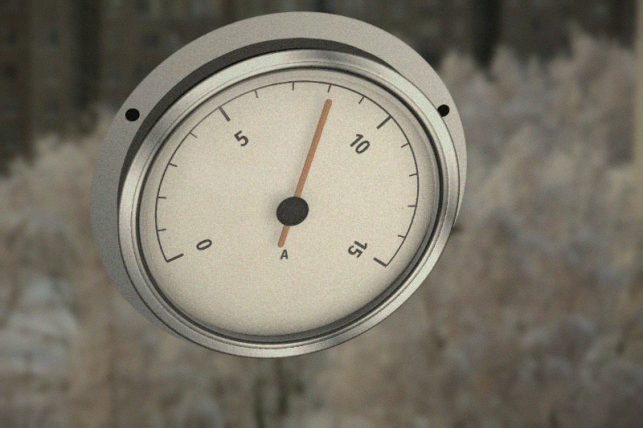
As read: 8 A
